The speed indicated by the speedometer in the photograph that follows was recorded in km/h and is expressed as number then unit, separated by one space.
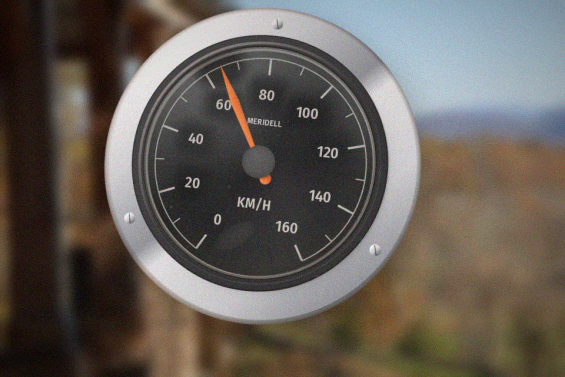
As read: 65 km/h
